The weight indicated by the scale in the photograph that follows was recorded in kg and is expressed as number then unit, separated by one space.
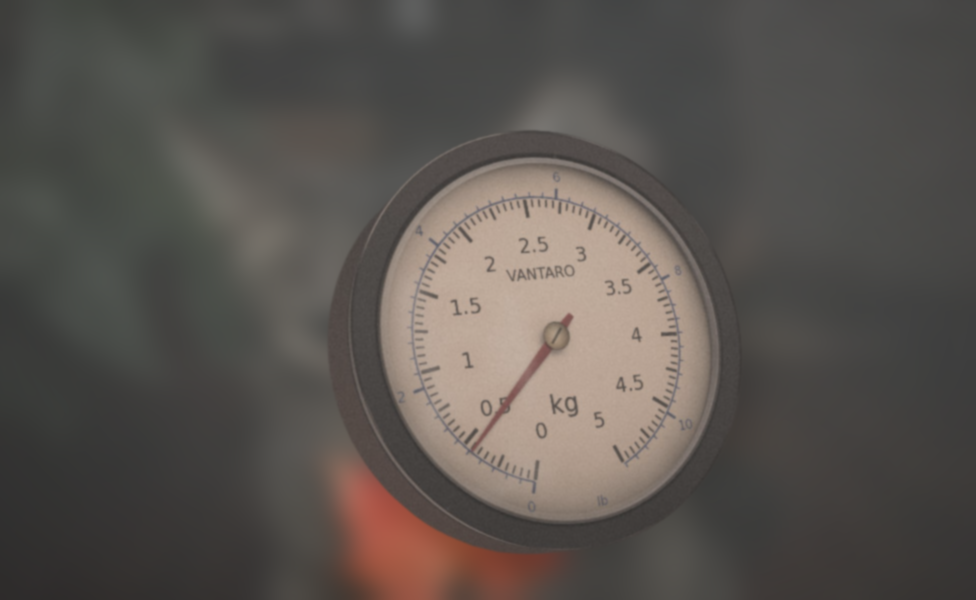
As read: 0.45 kg
